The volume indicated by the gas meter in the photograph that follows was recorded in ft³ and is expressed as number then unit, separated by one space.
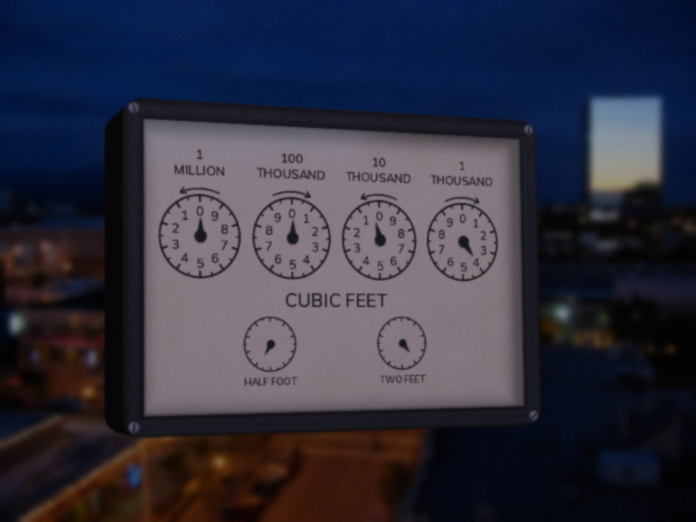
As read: 400 ft³
